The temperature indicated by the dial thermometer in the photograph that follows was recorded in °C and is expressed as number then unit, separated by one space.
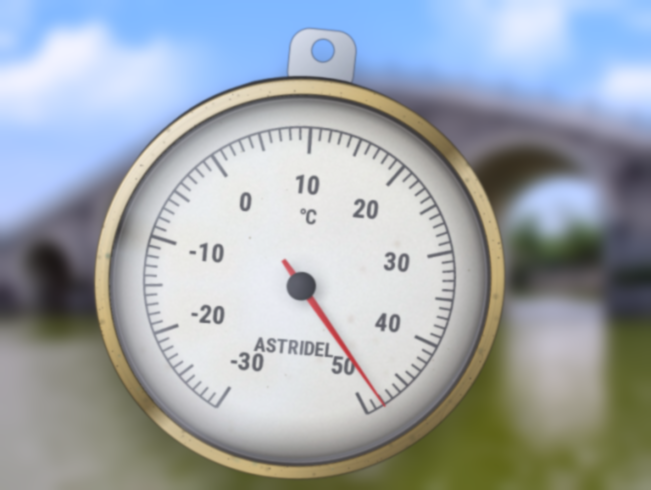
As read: 48 °C
